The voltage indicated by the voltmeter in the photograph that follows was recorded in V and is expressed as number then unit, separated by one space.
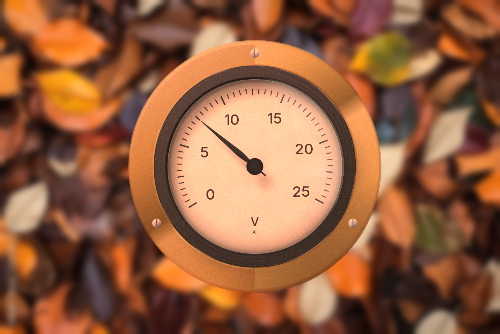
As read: 7.5 V
